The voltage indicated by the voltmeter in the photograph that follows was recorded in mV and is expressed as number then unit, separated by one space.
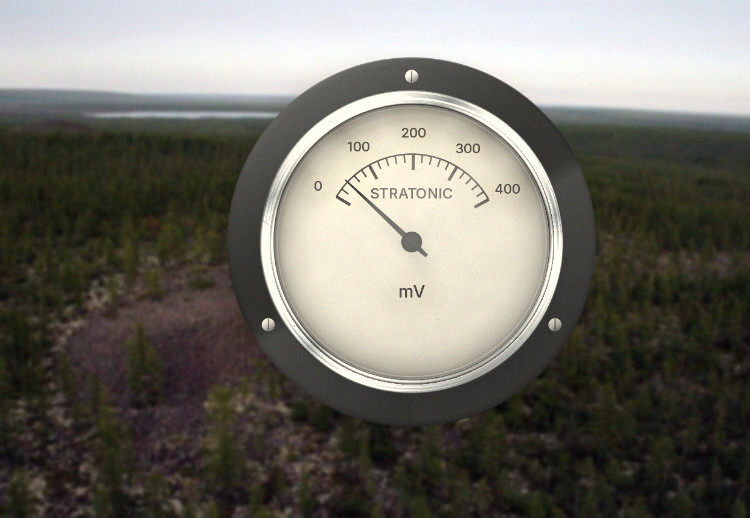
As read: 40 mV
